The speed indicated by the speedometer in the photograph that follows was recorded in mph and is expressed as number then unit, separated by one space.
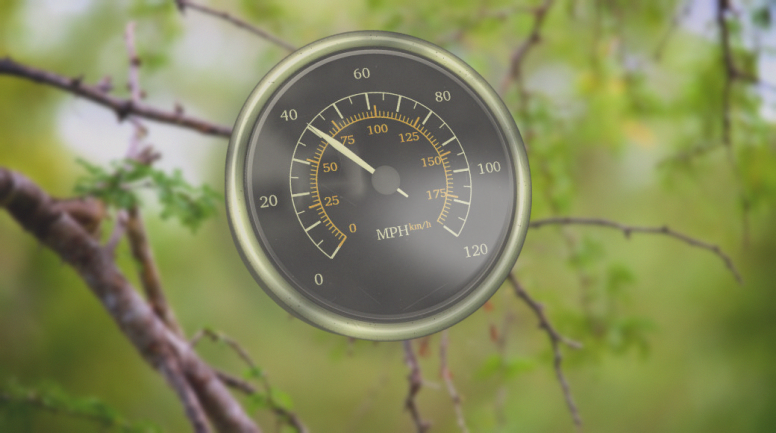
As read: 40 mph
